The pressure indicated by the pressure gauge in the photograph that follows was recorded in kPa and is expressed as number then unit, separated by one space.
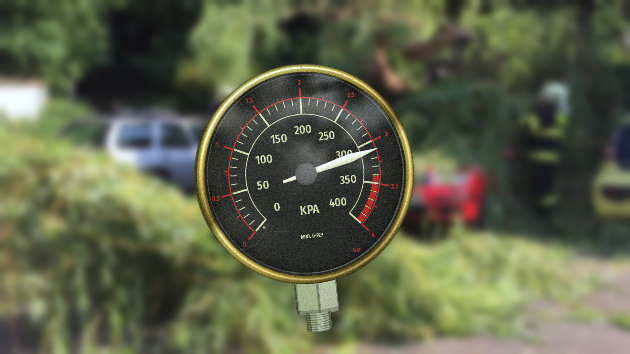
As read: 310 kPa
